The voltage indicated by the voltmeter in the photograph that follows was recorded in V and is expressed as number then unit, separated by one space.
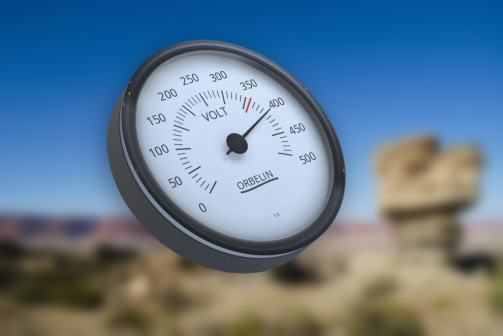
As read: 400 V
